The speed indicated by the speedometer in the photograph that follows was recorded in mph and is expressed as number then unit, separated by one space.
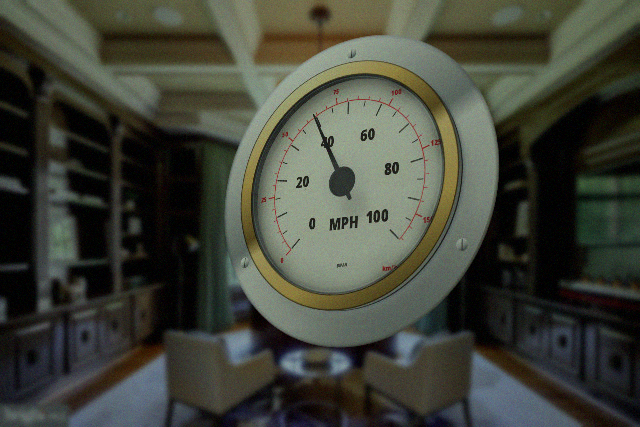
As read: 40 mph
